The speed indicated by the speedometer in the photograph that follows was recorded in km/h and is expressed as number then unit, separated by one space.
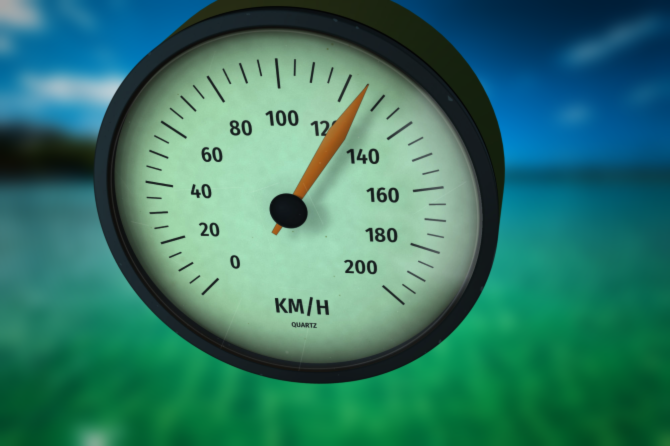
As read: 125 km/h
